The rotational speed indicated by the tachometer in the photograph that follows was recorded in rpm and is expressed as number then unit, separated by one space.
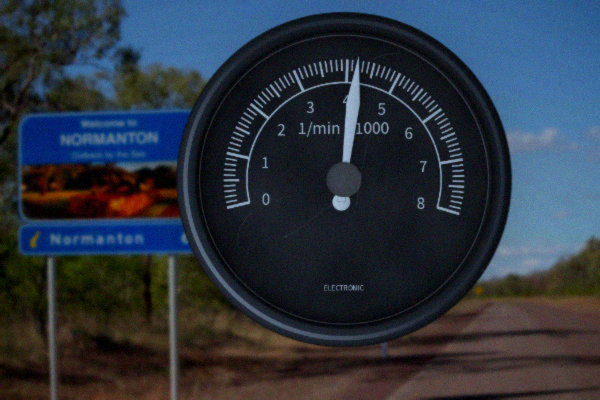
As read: 4200 rpm
